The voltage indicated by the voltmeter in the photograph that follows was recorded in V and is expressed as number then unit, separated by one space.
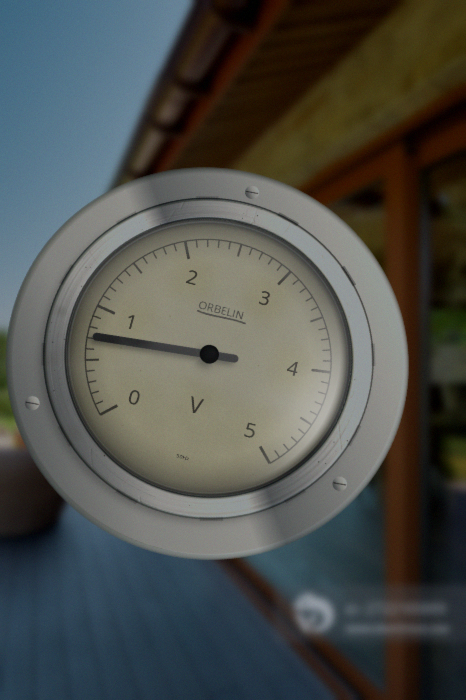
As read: 0.7 V
